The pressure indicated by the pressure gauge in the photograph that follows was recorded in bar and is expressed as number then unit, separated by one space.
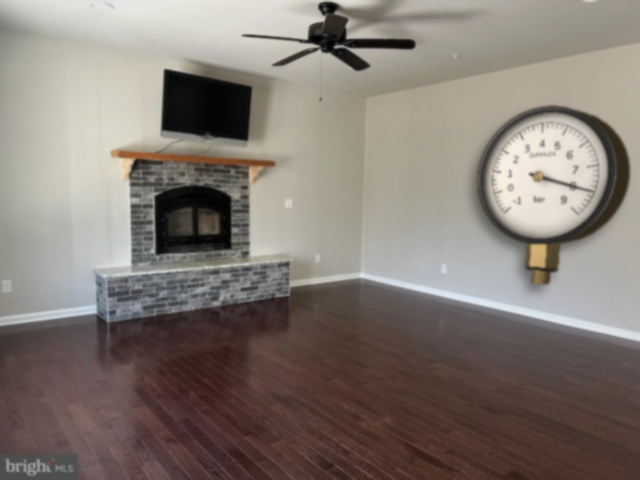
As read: 8 bar
